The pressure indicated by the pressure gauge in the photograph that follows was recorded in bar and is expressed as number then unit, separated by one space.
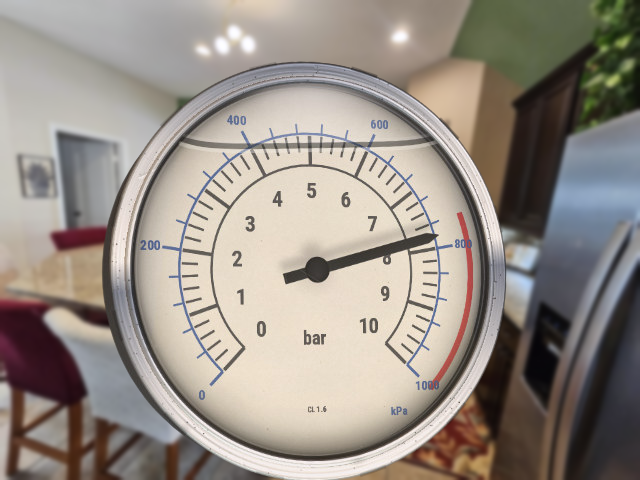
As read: 7.8 bar
